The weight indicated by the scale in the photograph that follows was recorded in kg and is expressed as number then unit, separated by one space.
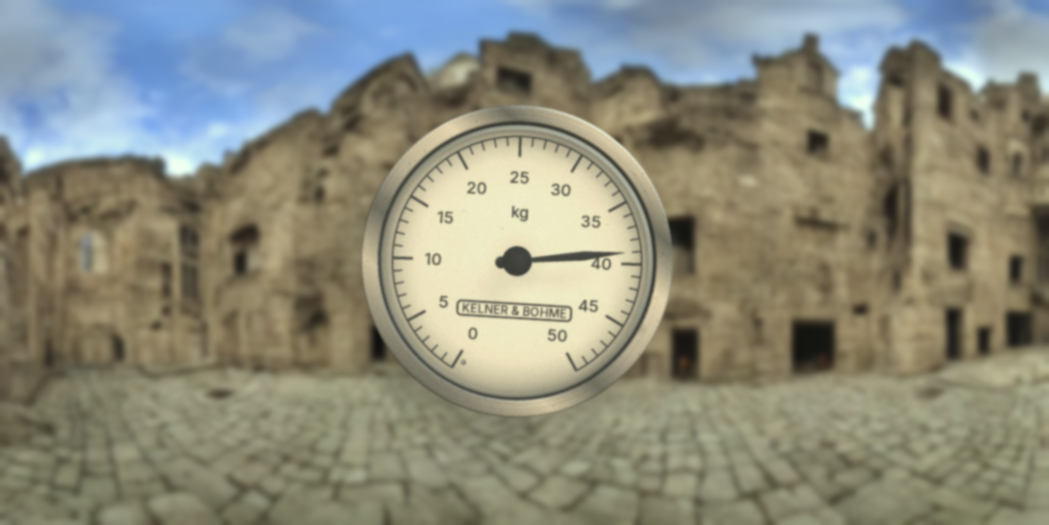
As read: 39 kg
